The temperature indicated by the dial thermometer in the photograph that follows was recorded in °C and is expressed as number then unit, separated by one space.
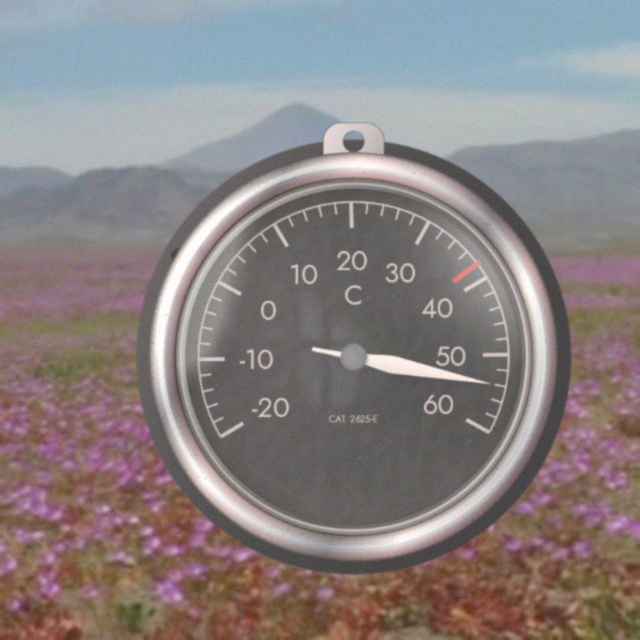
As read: 54 °C
